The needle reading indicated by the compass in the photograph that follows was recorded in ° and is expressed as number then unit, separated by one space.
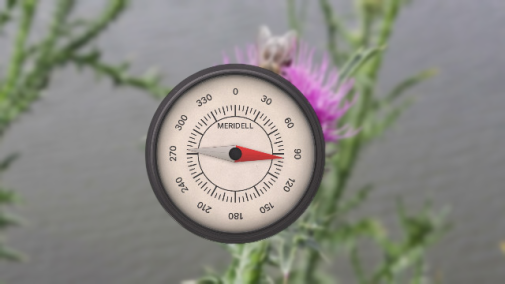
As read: 95 °
